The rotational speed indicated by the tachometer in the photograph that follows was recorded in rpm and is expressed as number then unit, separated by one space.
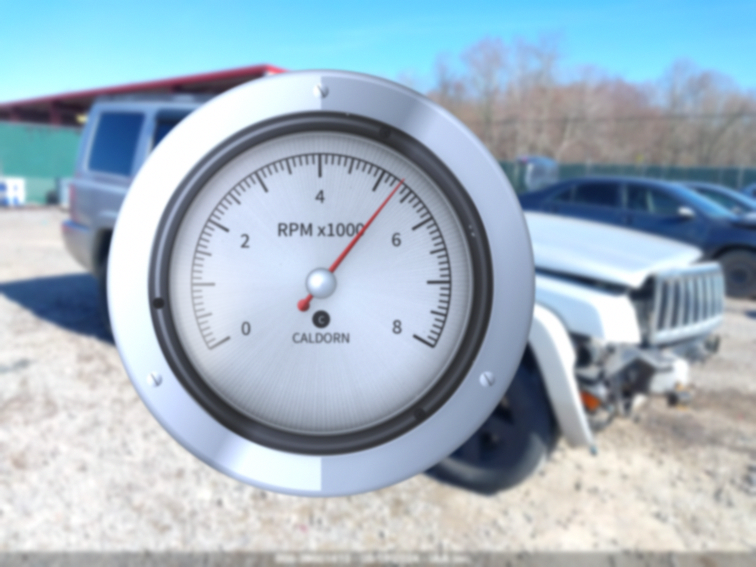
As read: 5300 rpm
